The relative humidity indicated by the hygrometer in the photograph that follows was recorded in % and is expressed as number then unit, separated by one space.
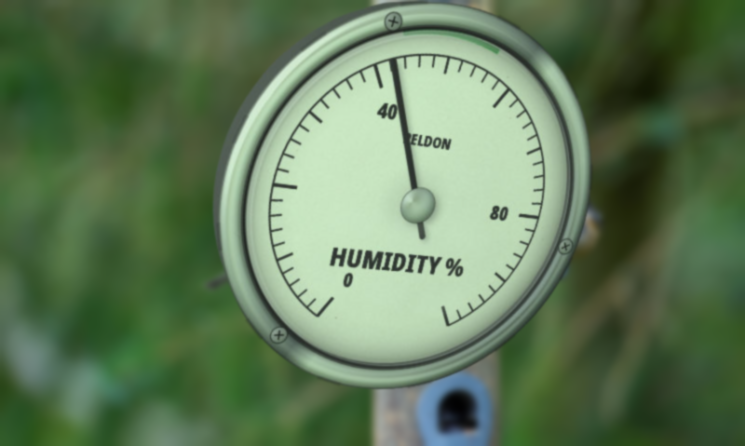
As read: 42 %
